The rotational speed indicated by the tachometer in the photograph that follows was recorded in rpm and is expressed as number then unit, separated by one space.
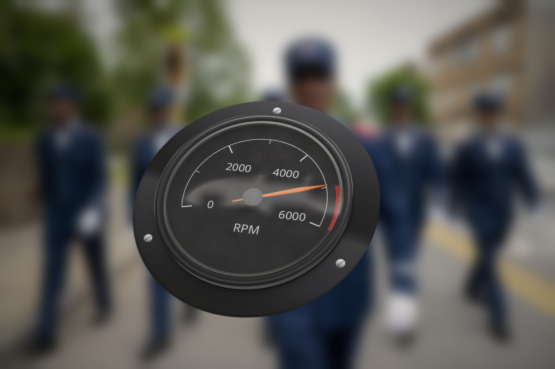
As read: 5000 rpm
